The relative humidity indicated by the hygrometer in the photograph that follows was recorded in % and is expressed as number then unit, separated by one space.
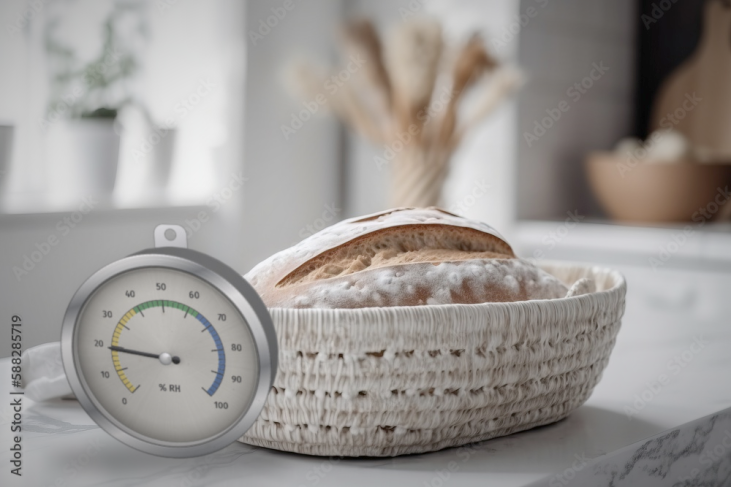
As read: 20 %
